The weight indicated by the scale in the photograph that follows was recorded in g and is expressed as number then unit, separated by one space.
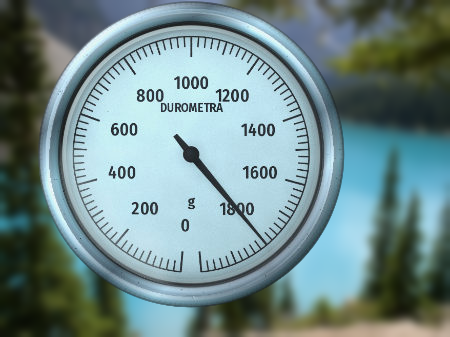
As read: 1800 g
